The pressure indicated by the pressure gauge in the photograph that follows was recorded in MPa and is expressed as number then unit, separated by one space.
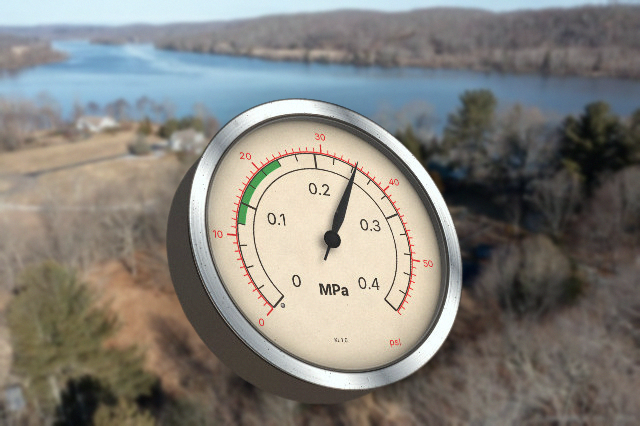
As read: 0.24 MPa
